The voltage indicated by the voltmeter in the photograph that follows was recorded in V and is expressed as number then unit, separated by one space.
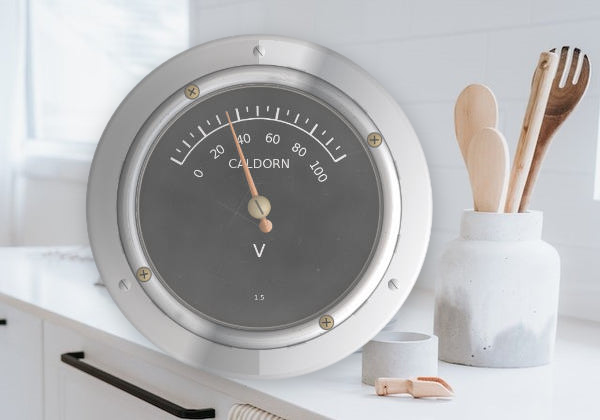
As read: 35 V
